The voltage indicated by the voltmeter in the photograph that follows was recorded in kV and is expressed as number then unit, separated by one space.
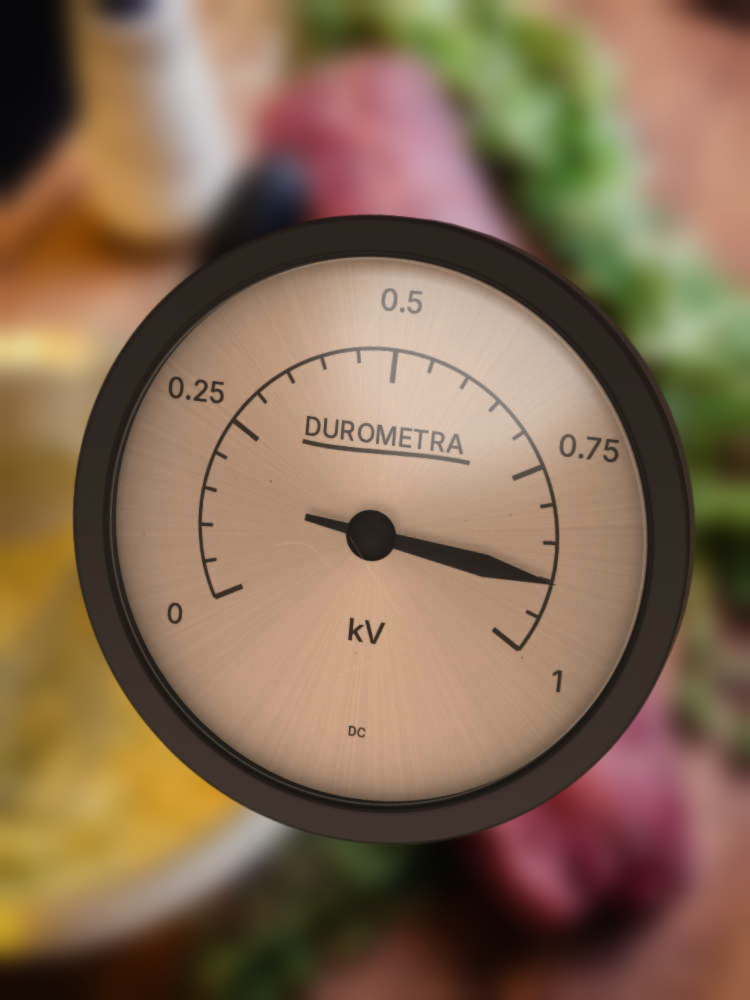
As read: 0.9 kV
